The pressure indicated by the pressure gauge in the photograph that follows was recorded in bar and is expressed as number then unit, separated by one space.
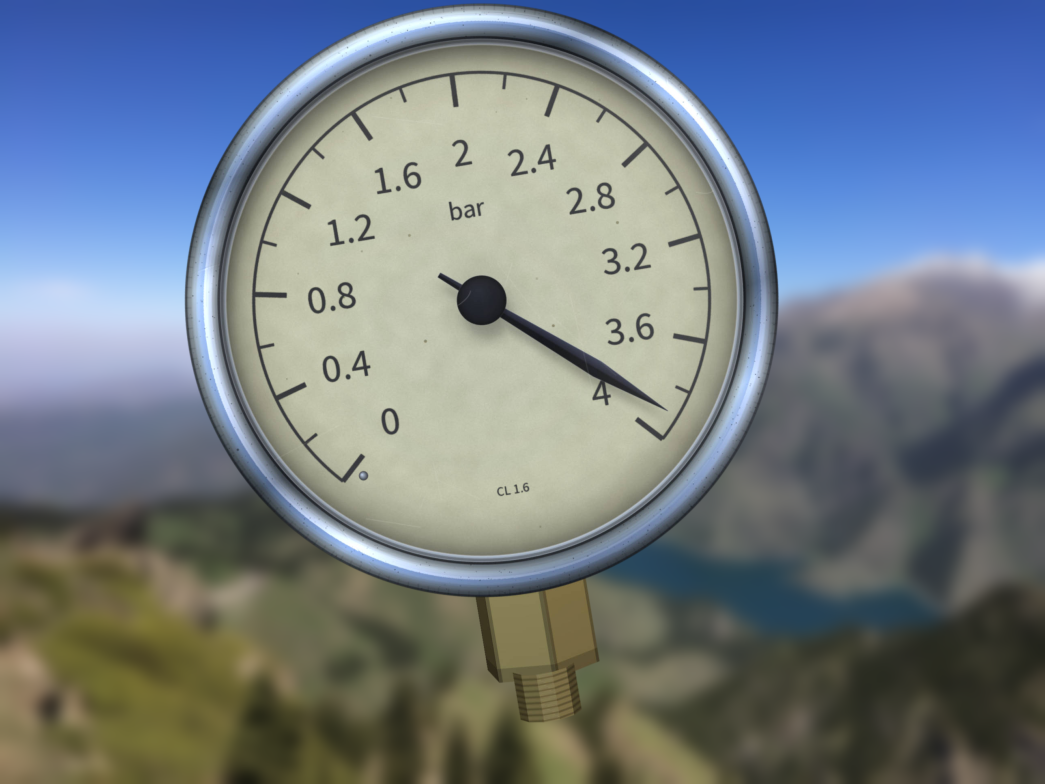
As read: 3.9 bar
